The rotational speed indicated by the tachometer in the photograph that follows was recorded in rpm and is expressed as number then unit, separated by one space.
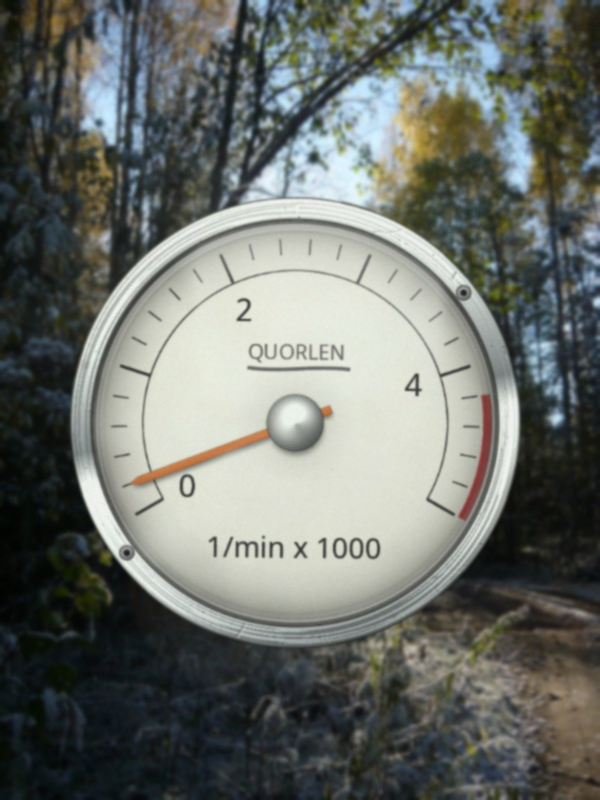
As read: 200 rpm
